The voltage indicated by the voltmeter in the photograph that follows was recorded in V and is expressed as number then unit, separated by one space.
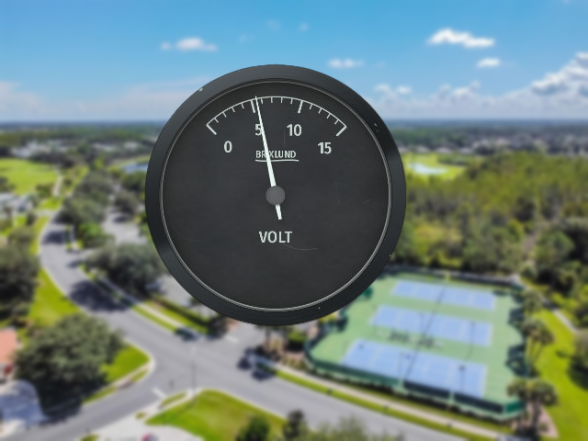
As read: 5.5 V
